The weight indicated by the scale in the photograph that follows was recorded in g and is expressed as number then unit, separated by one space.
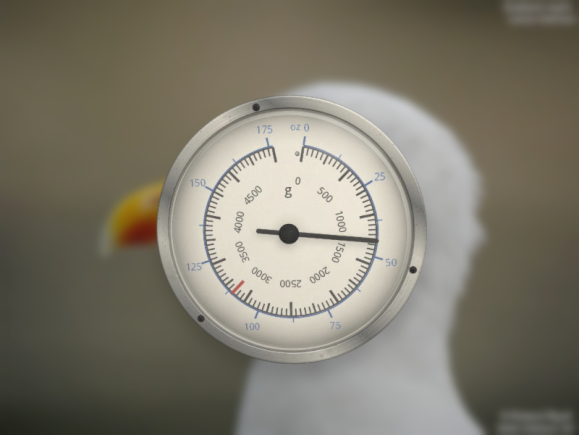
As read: 1250 g
